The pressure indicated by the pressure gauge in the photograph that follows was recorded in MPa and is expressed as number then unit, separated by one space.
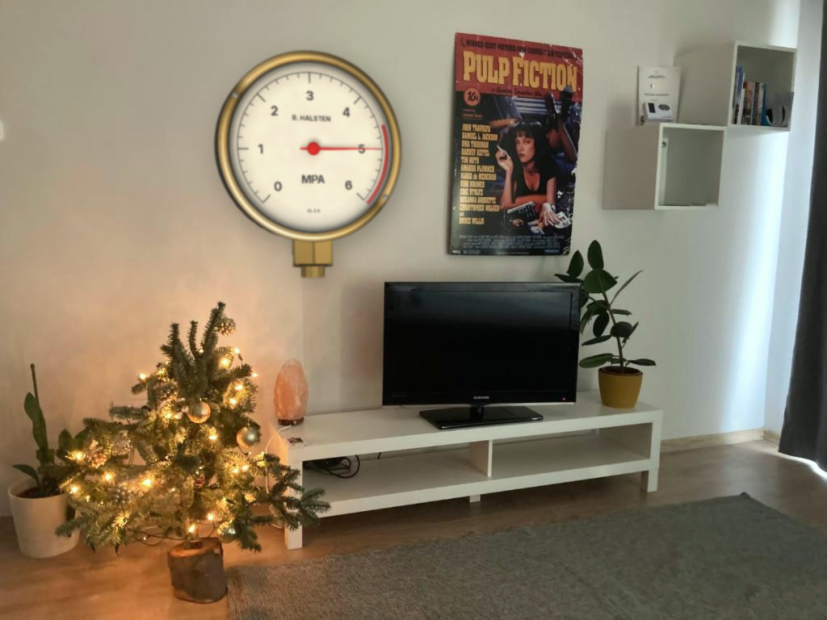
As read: 5 MPa
